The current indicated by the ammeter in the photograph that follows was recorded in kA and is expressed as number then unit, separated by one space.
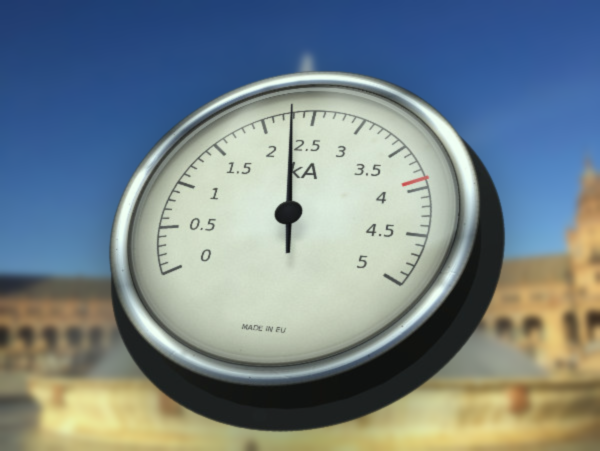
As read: 2.3 kA
